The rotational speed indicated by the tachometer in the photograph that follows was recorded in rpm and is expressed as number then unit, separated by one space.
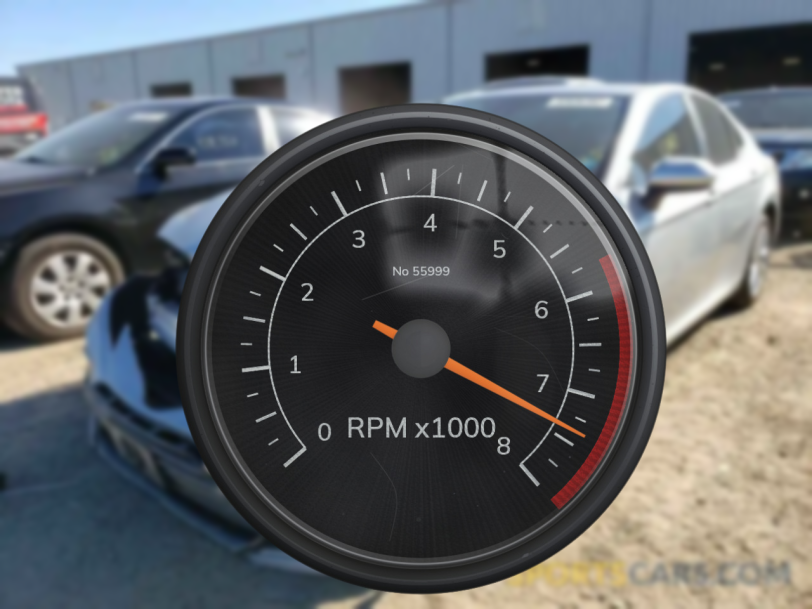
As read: 7375 rpm
